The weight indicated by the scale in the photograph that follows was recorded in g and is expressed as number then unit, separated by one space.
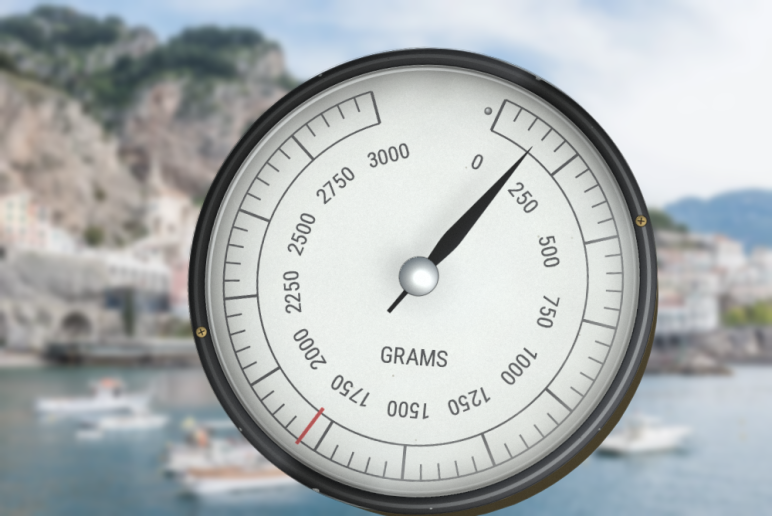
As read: 150 g
